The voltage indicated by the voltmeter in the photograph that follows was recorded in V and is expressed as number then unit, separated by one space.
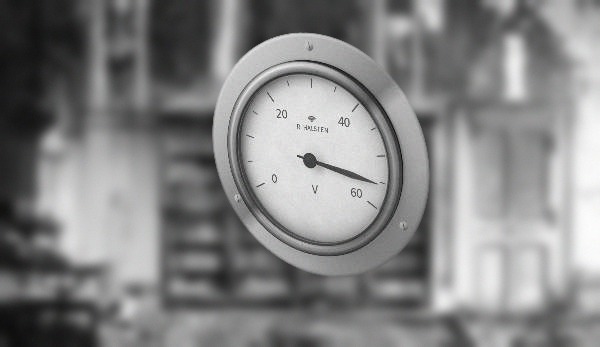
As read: 55 V
